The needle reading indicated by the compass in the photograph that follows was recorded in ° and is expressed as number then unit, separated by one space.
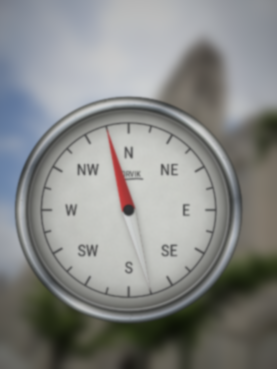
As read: 345 °
